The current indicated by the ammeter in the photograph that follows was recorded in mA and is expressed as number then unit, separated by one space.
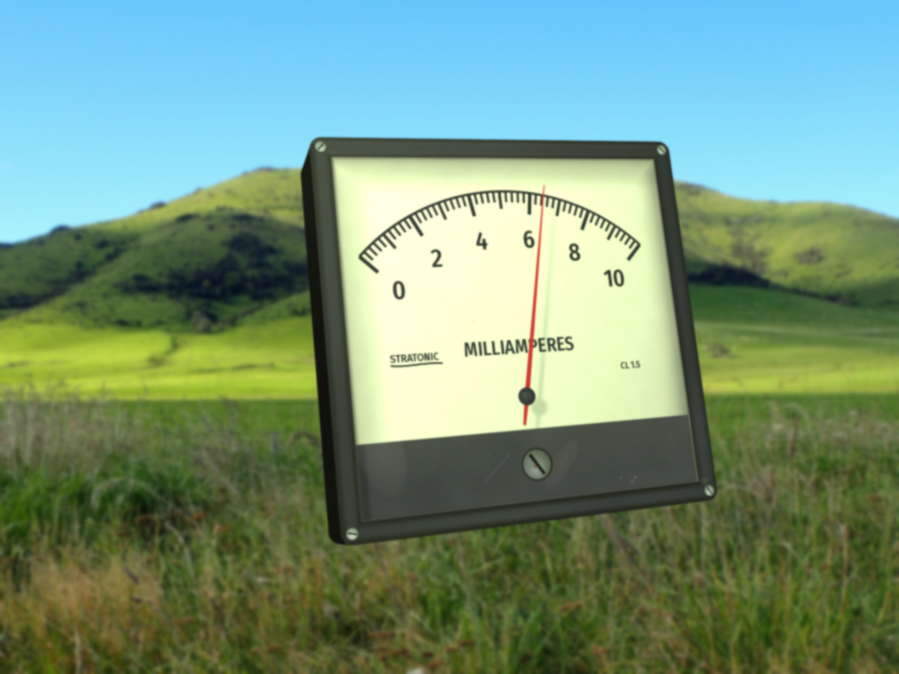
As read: 6.4 mA
